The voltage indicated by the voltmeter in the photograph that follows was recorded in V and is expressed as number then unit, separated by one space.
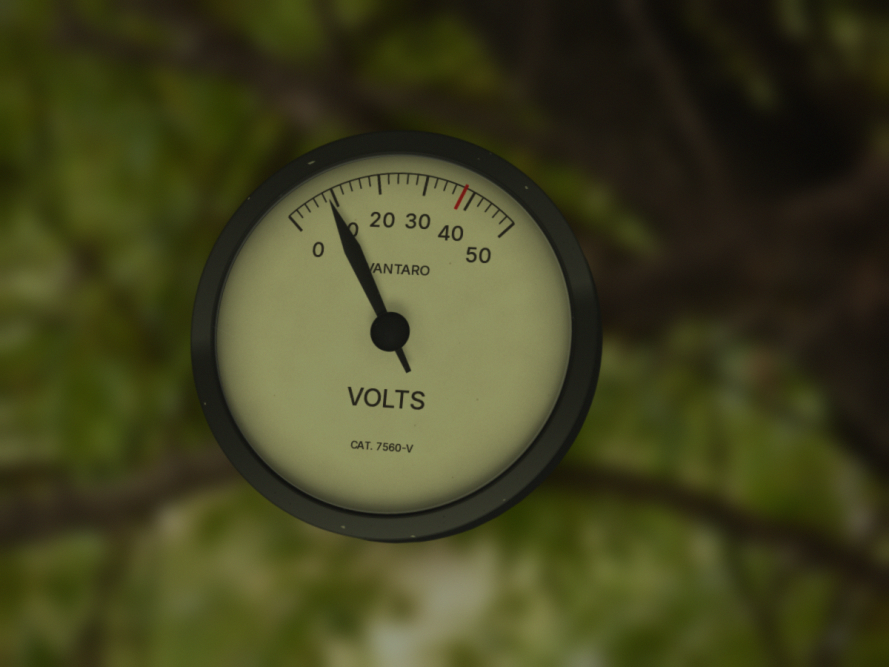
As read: 9 V
